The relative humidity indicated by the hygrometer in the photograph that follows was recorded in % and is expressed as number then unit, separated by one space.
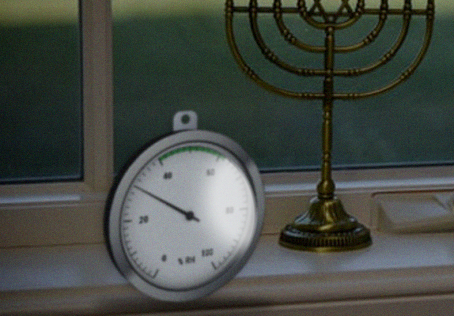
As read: 30 %
